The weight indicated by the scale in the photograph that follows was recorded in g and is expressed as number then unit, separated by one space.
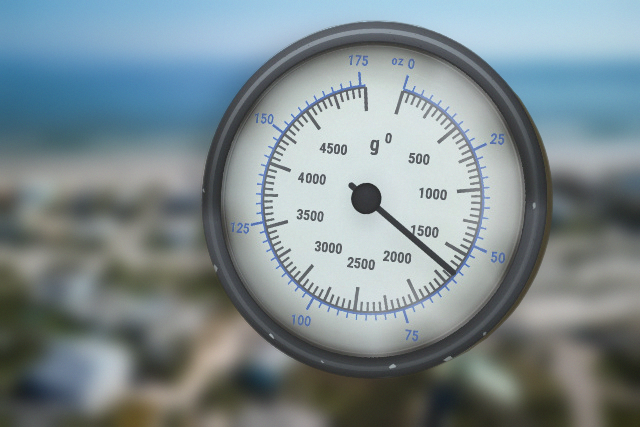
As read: 1650 g
